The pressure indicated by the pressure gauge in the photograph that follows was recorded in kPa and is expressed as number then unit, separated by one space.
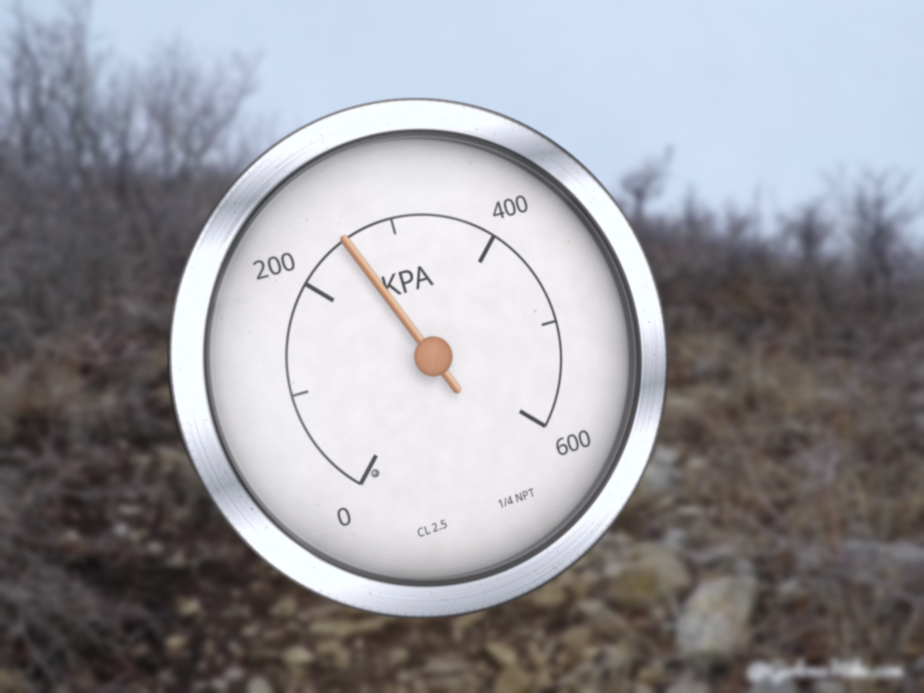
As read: 250 kPa
